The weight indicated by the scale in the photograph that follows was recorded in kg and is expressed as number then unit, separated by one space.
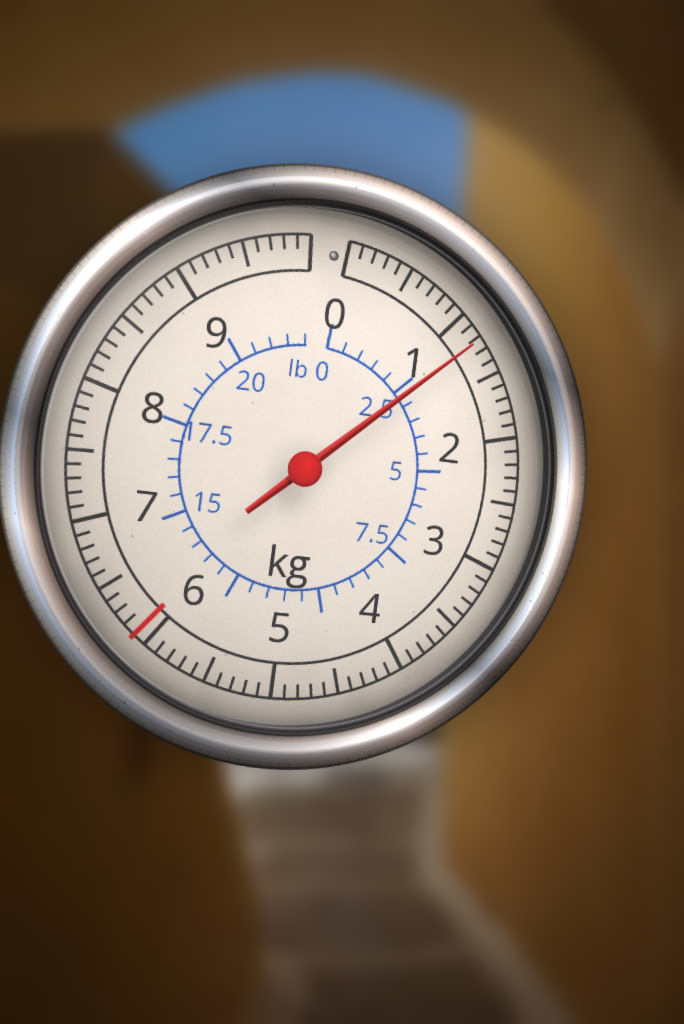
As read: 1.2 kg
